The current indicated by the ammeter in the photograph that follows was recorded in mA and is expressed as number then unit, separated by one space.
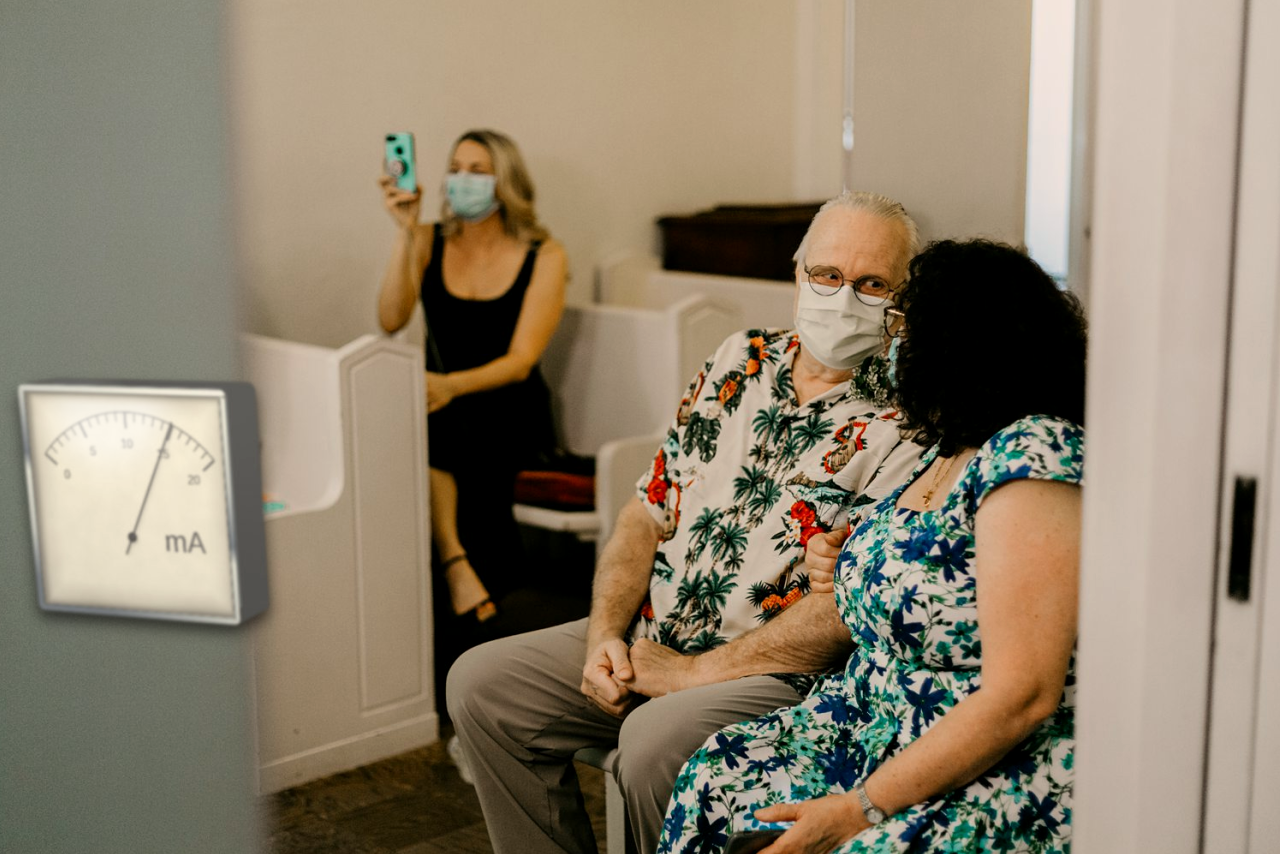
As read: 15 mA
